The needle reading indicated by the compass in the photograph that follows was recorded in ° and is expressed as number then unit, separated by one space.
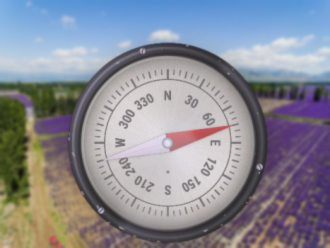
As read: 75 °
